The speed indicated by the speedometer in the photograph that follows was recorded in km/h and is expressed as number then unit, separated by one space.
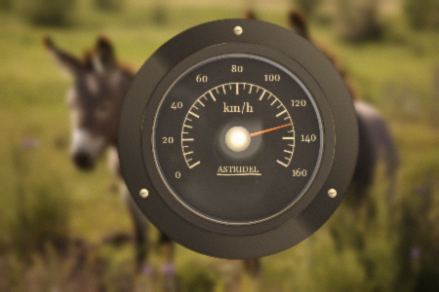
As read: 130 km/h
